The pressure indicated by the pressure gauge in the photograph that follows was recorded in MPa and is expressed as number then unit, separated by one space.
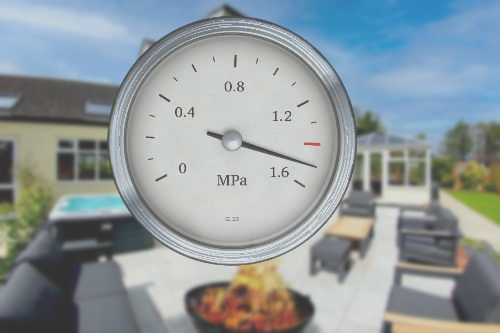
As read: 1.5 MPa
